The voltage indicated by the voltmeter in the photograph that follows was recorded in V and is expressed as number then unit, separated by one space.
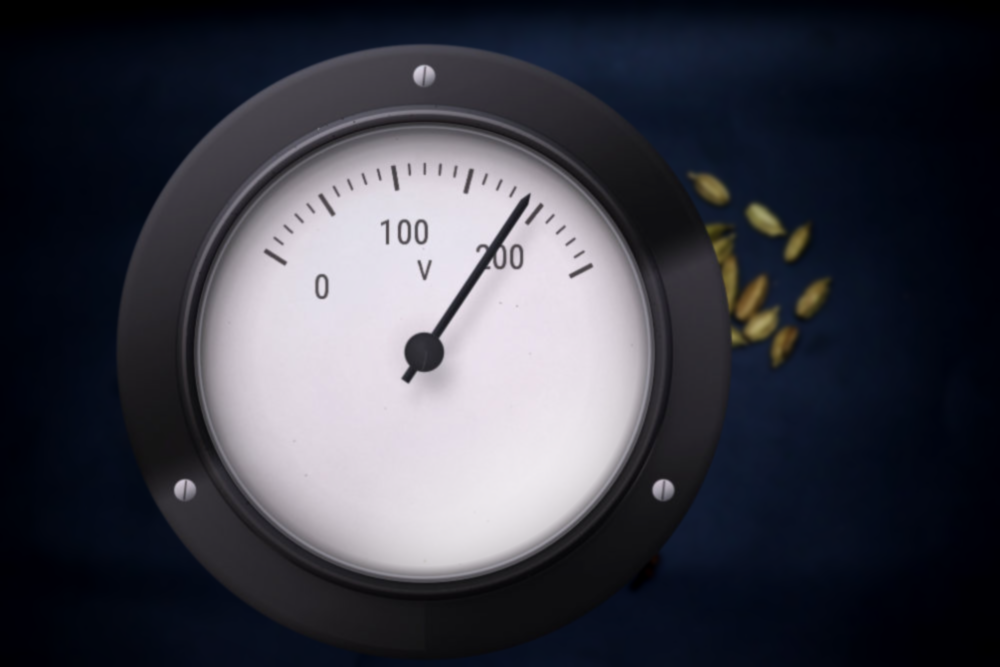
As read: 190 V
